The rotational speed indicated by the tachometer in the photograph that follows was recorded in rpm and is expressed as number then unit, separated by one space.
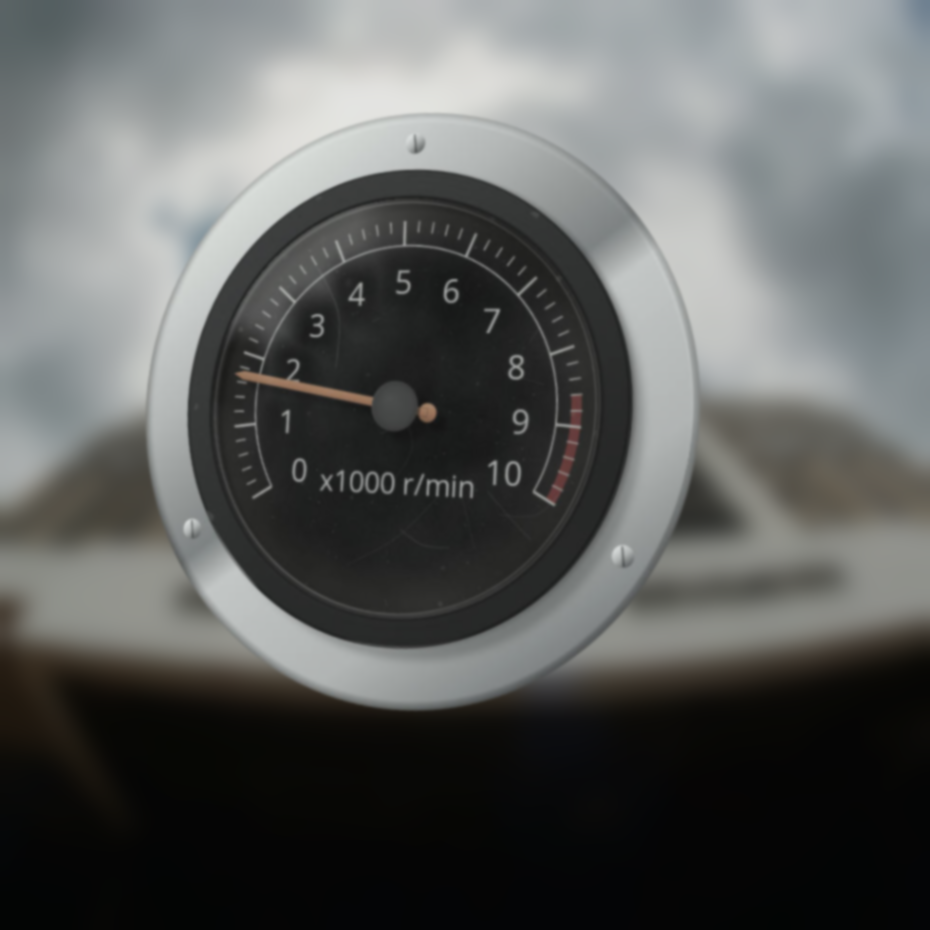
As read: 1700 rpm
